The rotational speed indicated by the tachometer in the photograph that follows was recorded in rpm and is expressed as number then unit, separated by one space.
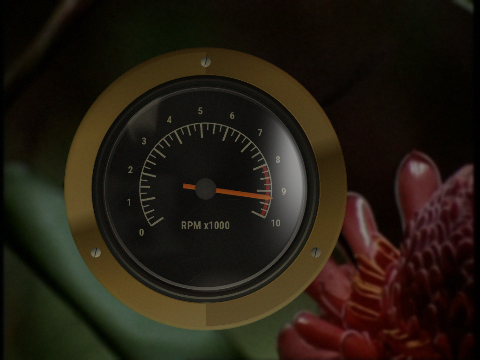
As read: 9250 rpm
